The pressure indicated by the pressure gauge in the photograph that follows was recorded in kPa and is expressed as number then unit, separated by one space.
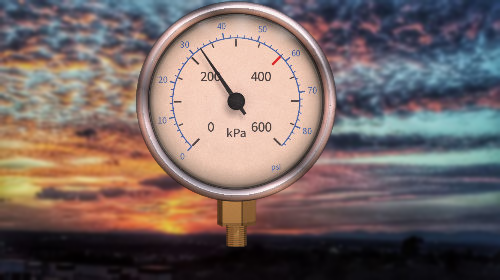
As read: 225 kPa
